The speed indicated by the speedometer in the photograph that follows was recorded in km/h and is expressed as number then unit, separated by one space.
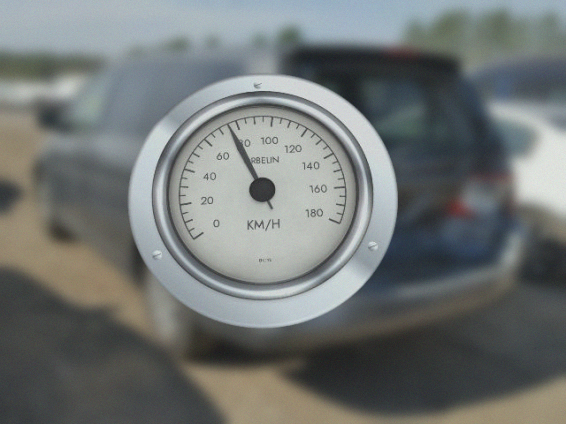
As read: 75 km/h
